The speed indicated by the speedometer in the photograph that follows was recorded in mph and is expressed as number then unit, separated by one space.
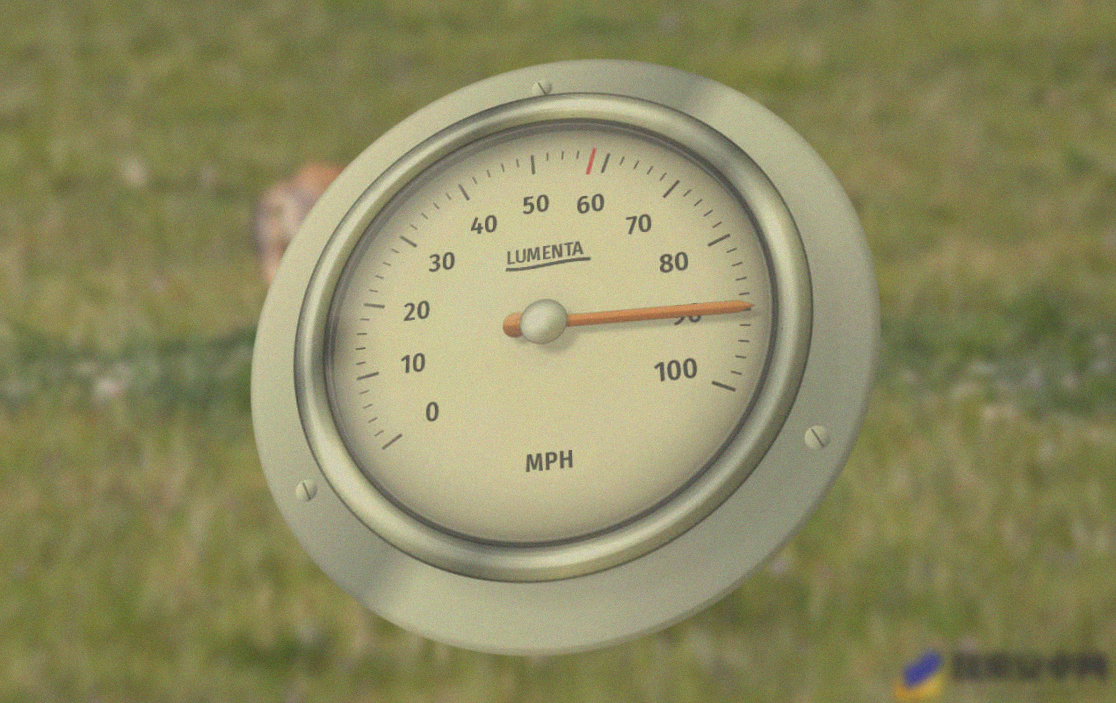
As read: 90 mph
